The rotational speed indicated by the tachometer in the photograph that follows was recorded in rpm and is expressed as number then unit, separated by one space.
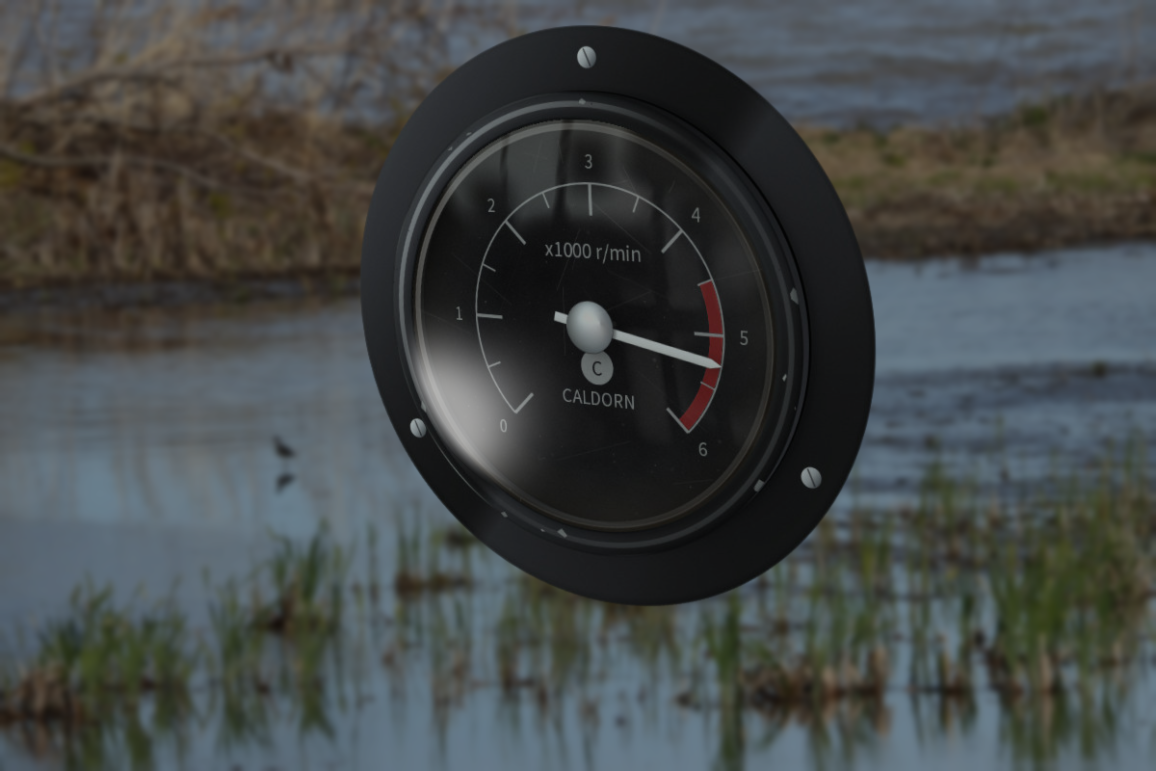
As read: 5250 rpm
